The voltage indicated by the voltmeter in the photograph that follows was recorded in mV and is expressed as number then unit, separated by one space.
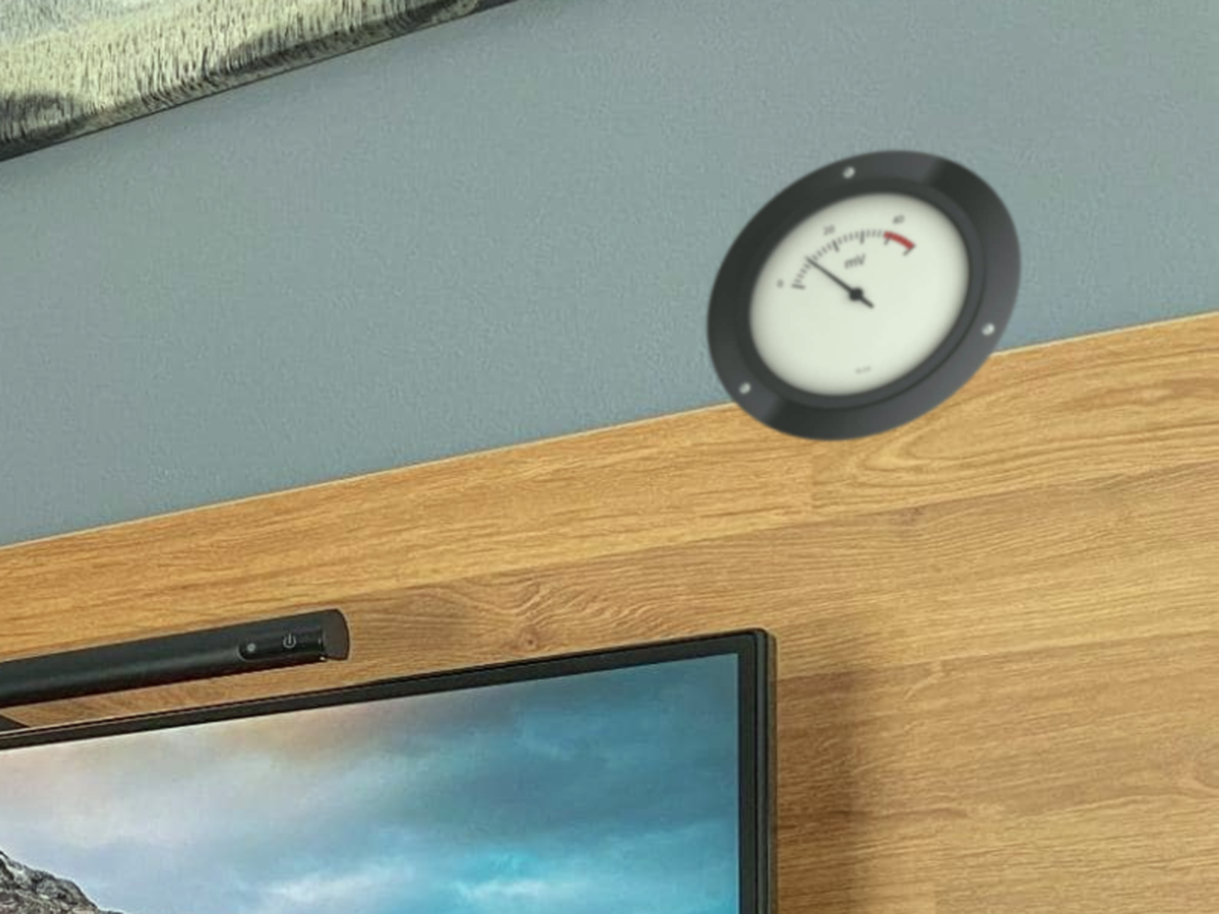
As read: 10 mV
